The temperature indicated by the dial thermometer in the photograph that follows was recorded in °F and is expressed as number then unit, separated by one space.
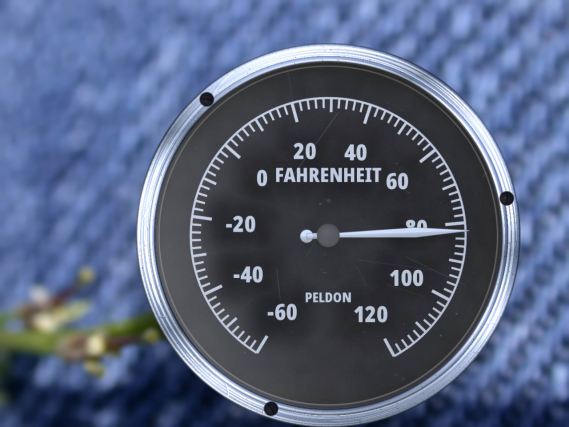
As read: 82 °F
